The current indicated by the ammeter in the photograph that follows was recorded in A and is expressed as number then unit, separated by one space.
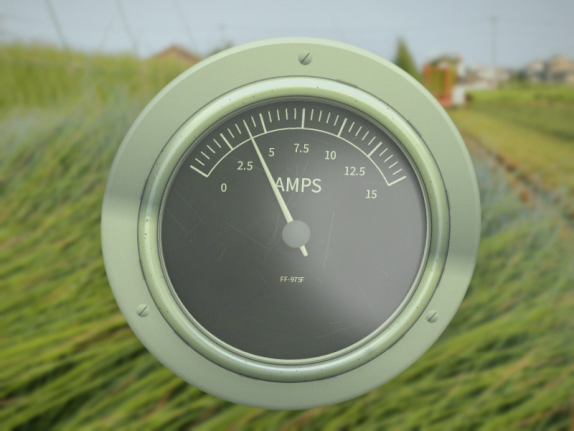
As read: 4 A
